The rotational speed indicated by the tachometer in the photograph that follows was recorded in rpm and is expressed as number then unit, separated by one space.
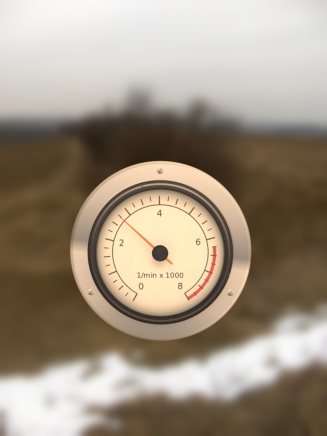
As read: 2750 rpm
